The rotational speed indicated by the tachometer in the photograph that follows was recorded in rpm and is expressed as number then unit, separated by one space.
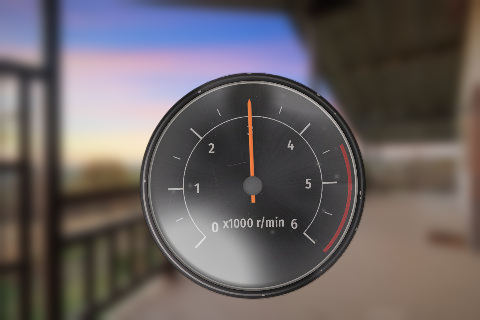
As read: 3000 rpm
